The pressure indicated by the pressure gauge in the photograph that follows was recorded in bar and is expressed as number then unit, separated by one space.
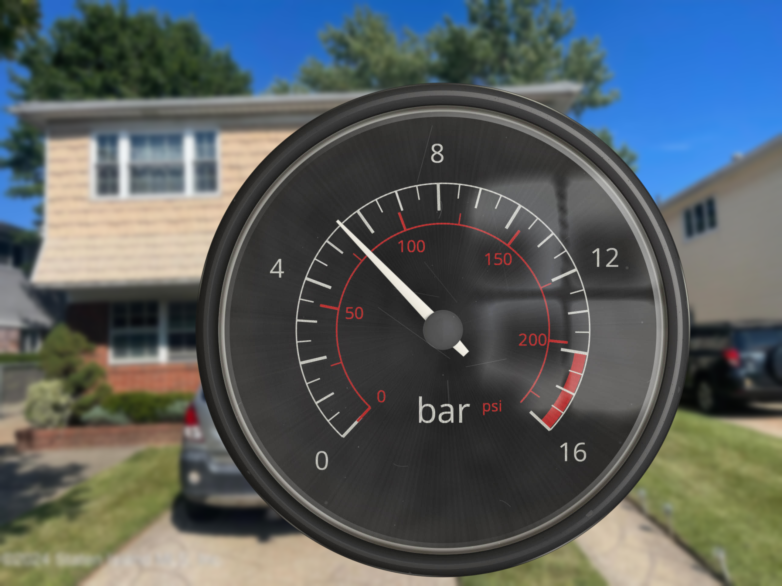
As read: 5.5 bar
